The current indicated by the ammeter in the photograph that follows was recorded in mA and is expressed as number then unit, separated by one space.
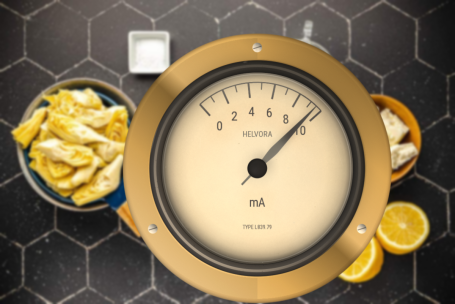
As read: 9.5 mA
